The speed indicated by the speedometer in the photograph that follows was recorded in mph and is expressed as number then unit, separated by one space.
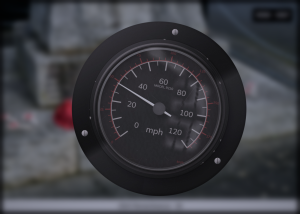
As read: 30 mph
